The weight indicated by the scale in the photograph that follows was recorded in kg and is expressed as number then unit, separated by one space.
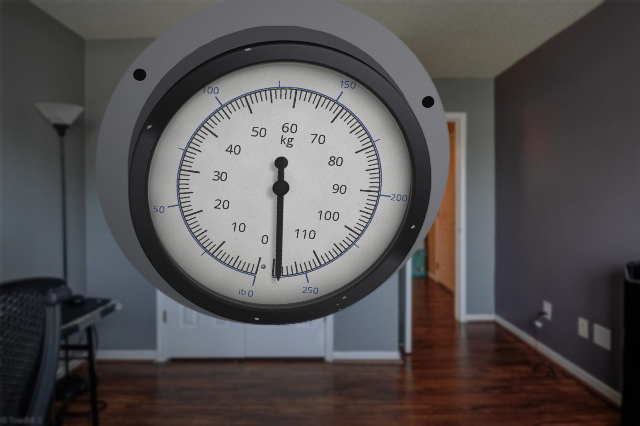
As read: 119 kg
